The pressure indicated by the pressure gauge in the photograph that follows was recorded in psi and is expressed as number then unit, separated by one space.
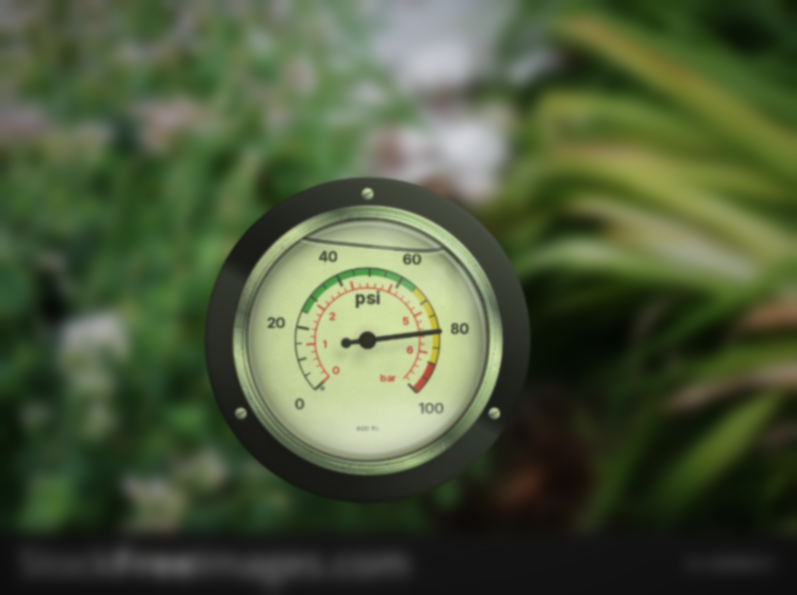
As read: 80 psi
